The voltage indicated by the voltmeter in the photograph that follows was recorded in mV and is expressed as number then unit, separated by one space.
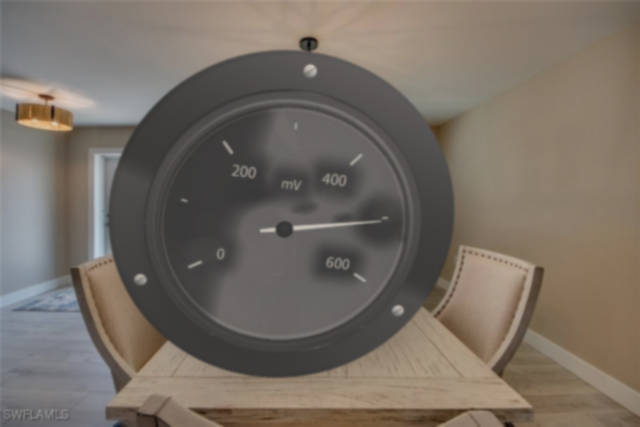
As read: 500 mV
